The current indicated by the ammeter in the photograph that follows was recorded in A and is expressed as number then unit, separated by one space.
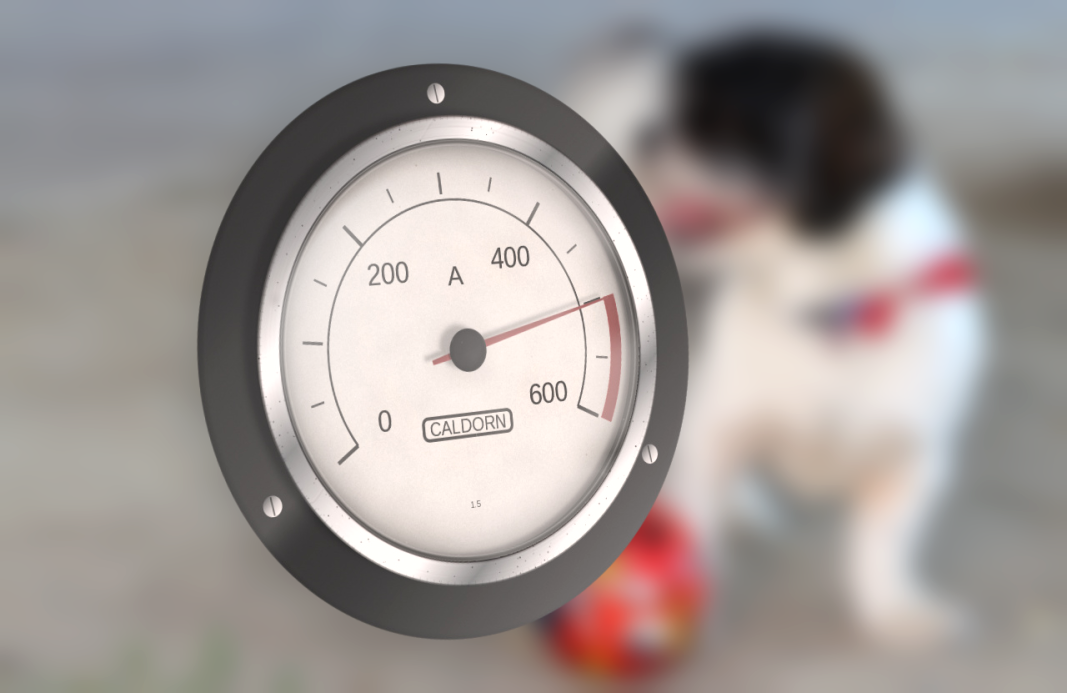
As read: 500 A
